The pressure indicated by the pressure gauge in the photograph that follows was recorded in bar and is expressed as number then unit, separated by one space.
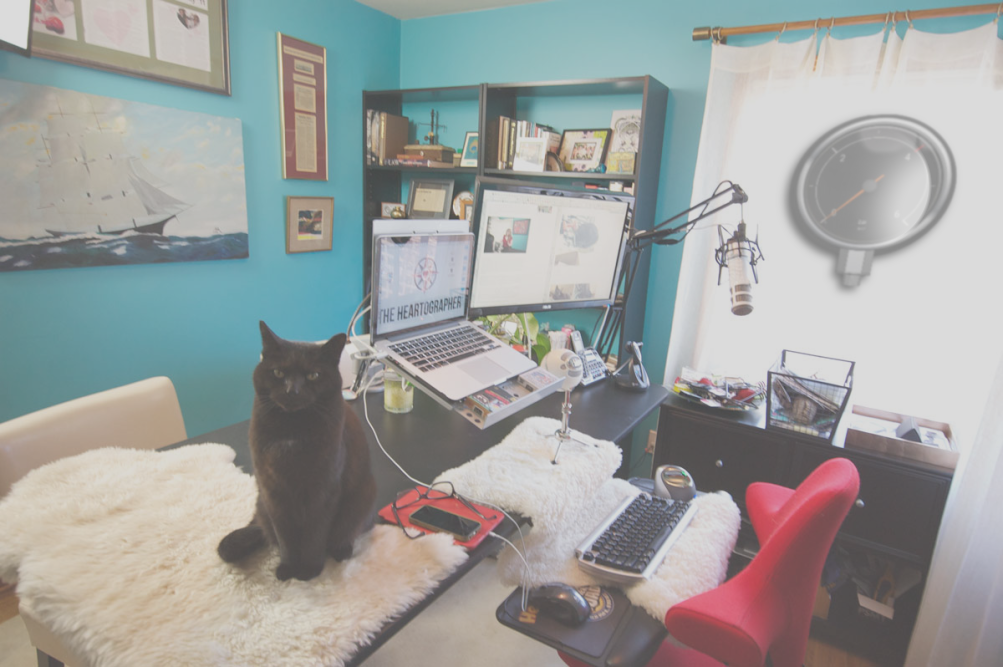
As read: 0 bar
